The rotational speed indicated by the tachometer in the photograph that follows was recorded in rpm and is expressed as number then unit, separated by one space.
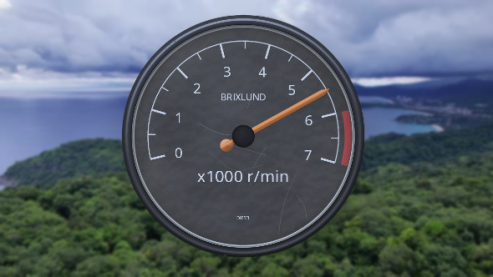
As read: 5500 rpm
